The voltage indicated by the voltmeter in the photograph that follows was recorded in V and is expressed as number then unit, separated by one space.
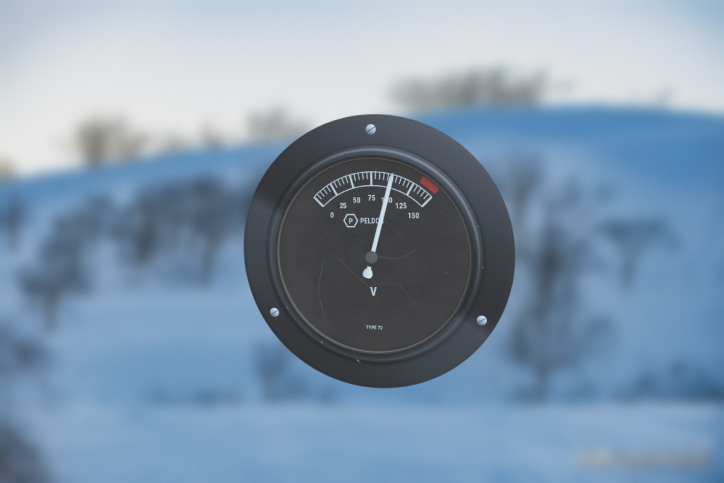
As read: 100 V
